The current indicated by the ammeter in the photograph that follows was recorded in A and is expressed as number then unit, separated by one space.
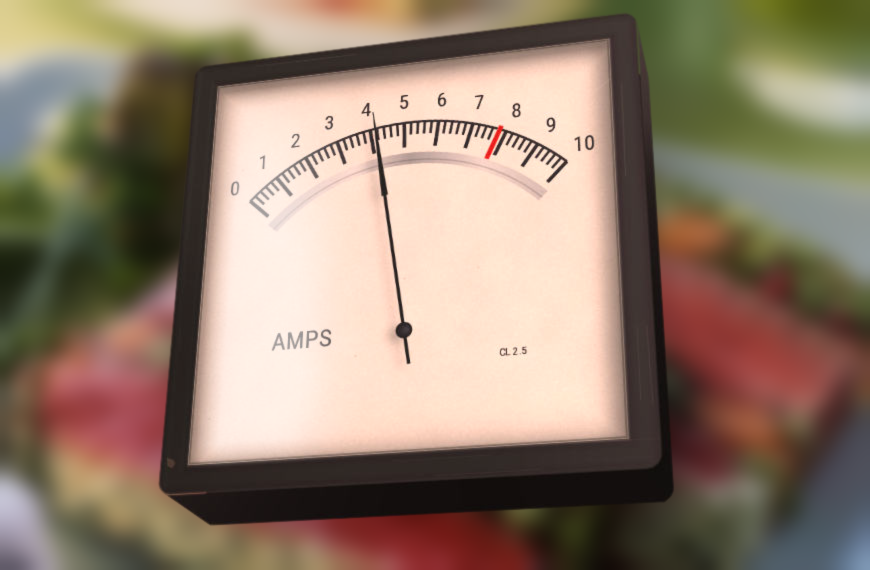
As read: 4.2 A
